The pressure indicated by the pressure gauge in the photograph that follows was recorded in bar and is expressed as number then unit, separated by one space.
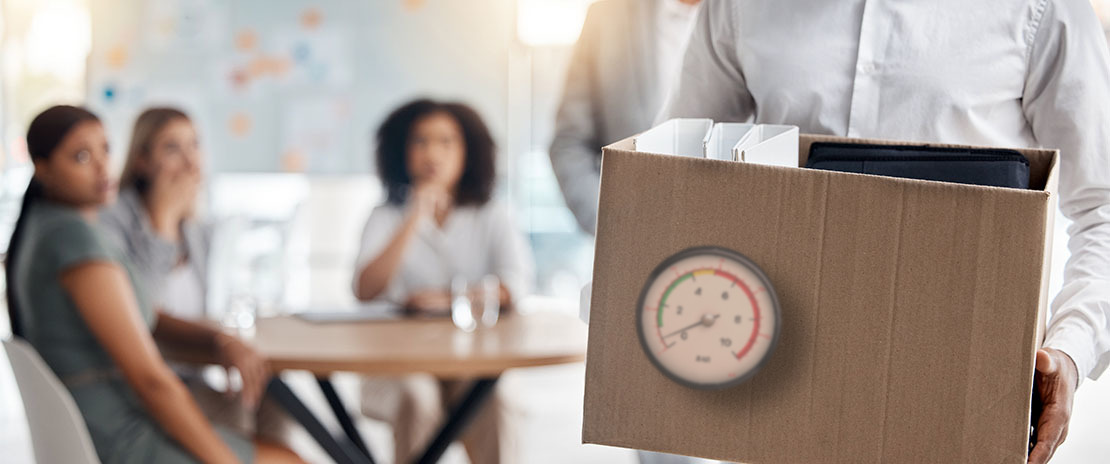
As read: 0.5 bar
